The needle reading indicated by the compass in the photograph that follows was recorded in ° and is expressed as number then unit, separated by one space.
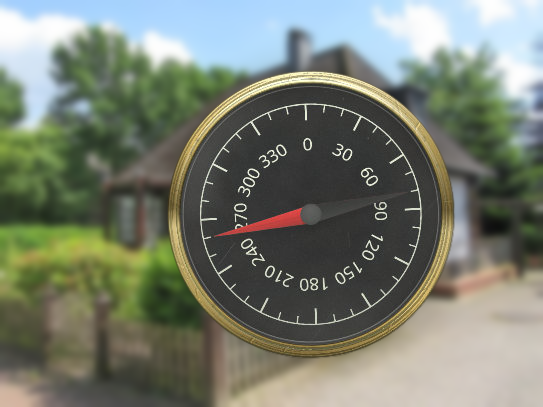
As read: 260 °
